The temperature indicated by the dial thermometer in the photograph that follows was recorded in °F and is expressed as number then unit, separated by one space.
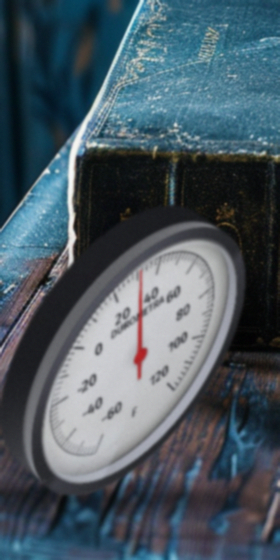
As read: 30 °F
